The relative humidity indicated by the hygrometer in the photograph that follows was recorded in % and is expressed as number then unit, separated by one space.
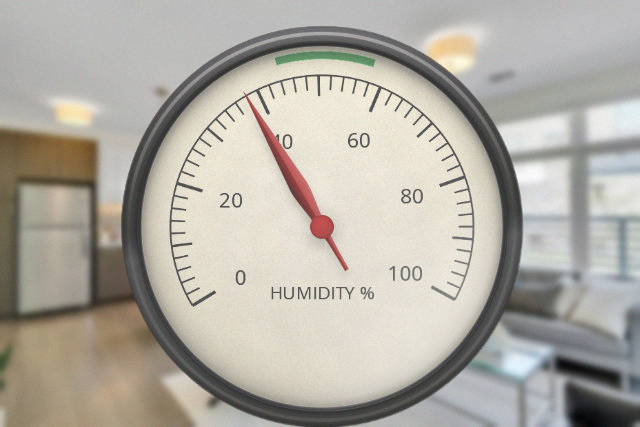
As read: 38 %
